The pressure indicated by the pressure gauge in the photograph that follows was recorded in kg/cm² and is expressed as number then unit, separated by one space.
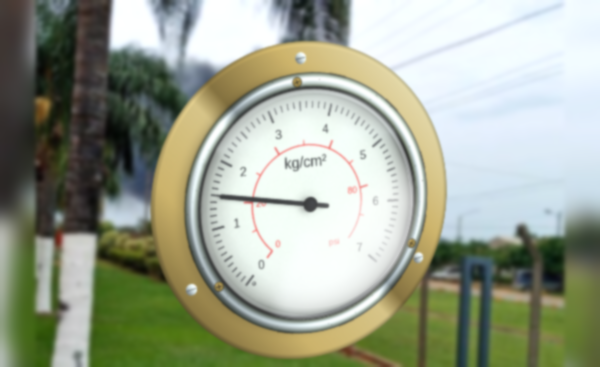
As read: 1.5 kg/cm²
